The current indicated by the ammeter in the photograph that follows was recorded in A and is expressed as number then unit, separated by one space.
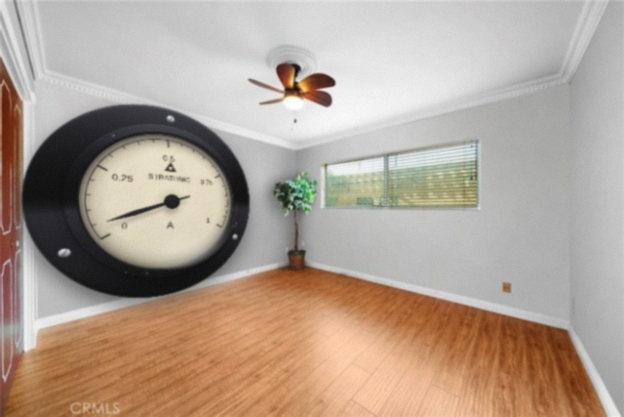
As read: 0.05 A
